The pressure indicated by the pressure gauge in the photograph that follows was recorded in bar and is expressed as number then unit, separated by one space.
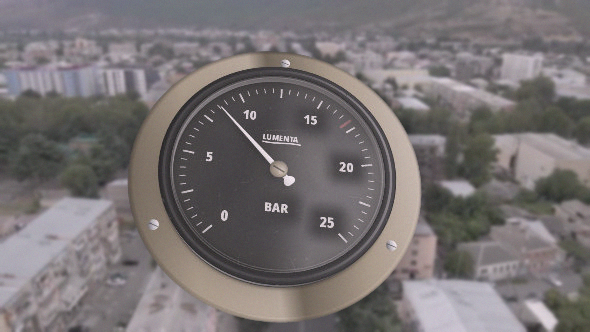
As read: 8.5 bar
